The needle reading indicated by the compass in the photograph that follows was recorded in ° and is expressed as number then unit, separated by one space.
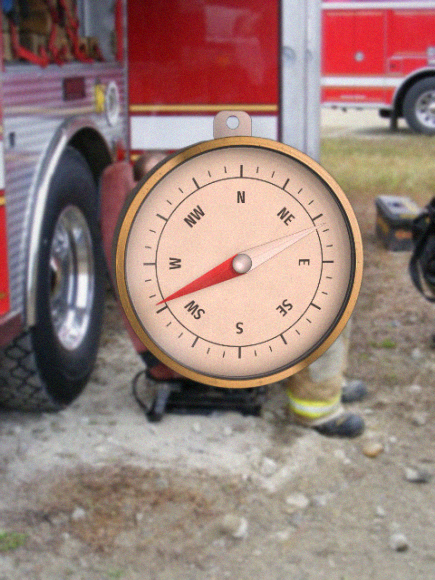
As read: 245 °
